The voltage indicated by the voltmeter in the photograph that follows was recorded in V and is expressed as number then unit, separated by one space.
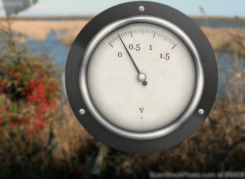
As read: 0.25 V
